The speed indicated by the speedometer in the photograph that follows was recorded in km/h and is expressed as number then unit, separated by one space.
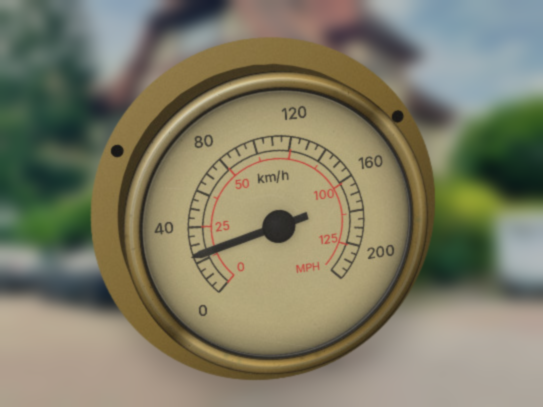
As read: 25 km/h
